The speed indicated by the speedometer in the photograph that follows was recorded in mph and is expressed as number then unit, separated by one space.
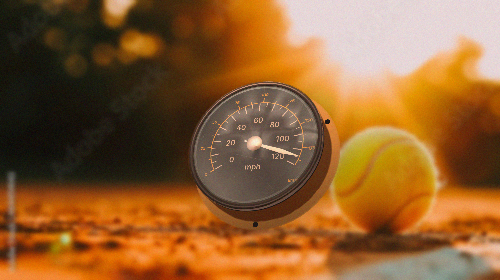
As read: 115 mph
